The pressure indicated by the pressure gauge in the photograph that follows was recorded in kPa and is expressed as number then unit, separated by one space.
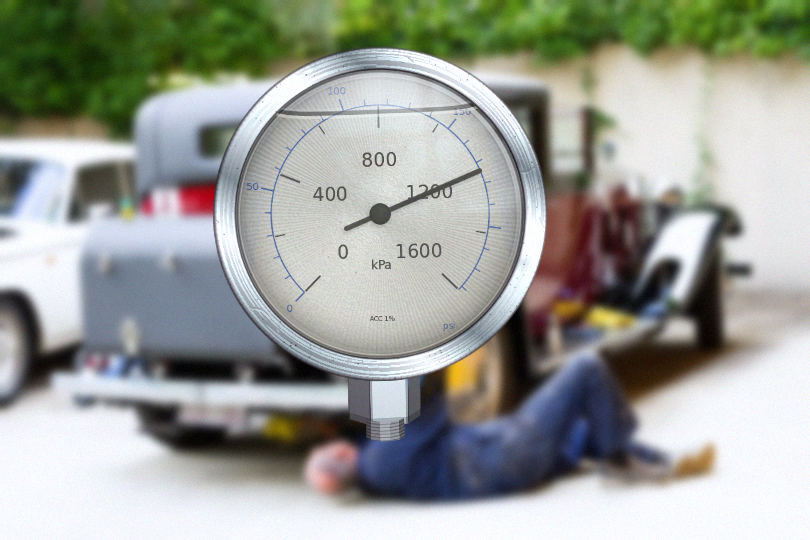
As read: 1200 kPa
